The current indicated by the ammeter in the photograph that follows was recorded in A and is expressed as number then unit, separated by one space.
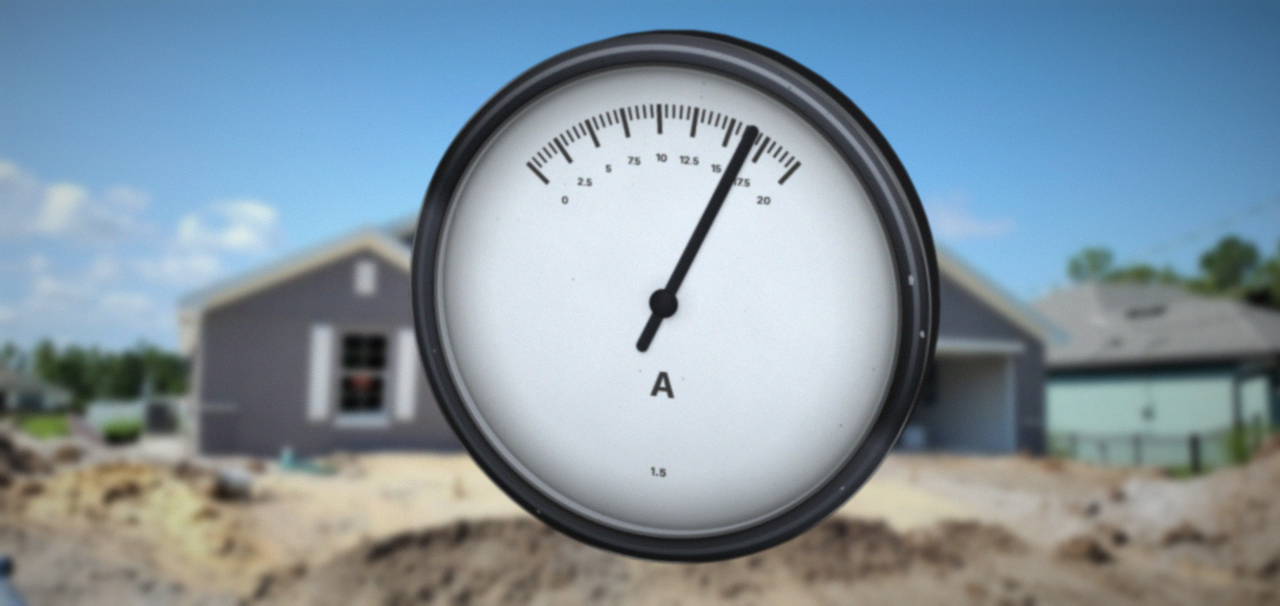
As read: 16.5 A
